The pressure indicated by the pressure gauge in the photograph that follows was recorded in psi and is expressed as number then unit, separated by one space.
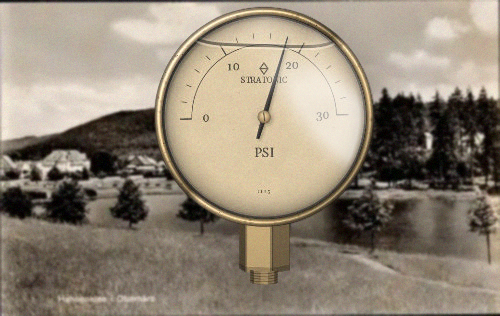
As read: 18 psi
